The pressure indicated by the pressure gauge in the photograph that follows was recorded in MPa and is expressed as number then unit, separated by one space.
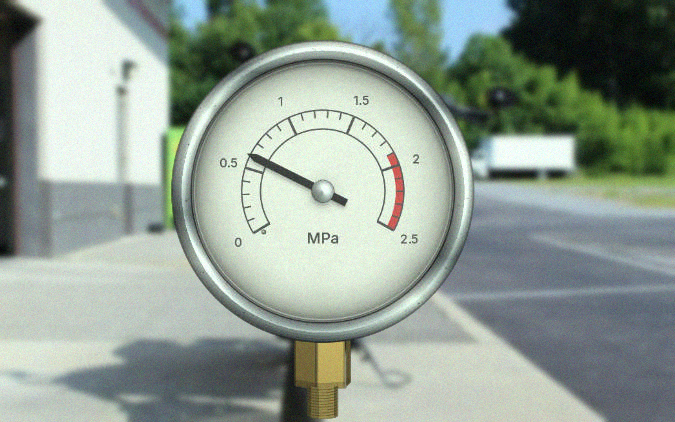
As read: 0.6 MPa
